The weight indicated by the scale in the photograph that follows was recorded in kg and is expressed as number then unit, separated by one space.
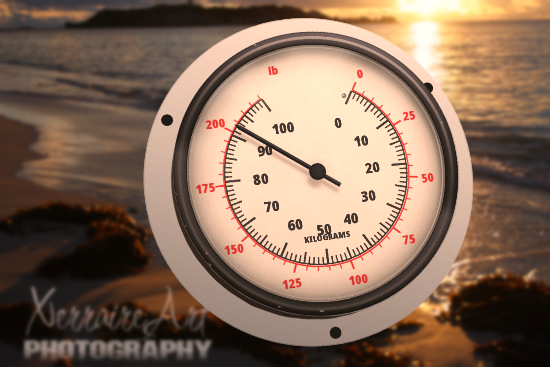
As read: 92 kg
